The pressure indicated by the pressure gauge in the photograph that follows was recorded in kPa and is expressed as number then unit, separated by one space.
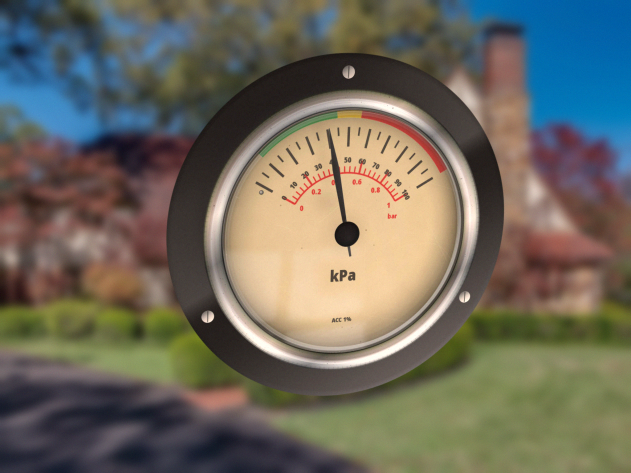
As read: 40 kPa
